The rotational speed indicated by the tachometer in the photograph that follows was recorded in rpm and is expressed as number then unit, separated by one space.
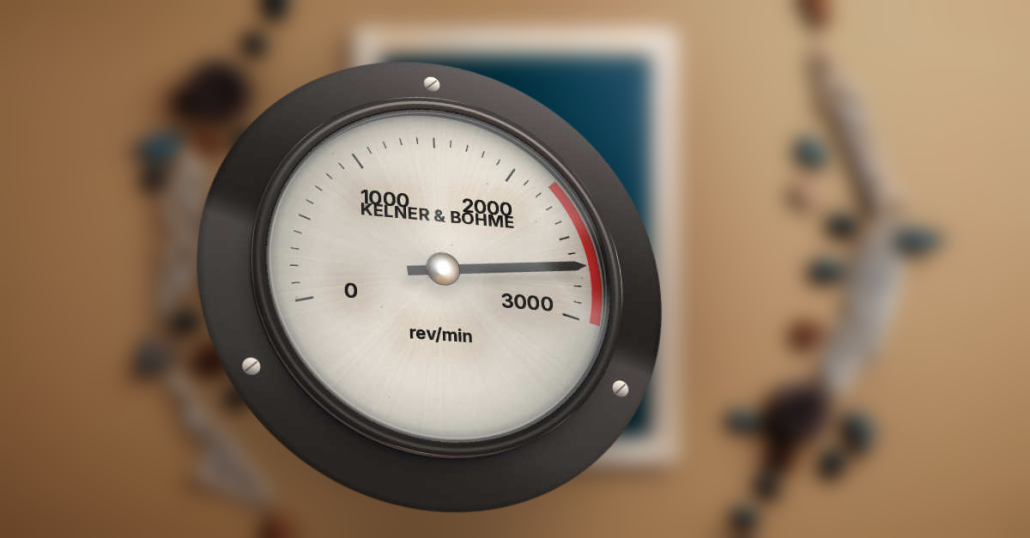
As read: 2700 rpm
